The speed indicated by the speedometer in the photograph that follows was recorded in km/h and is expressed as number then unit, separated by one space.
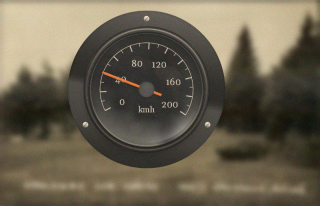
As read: 40 km/h
